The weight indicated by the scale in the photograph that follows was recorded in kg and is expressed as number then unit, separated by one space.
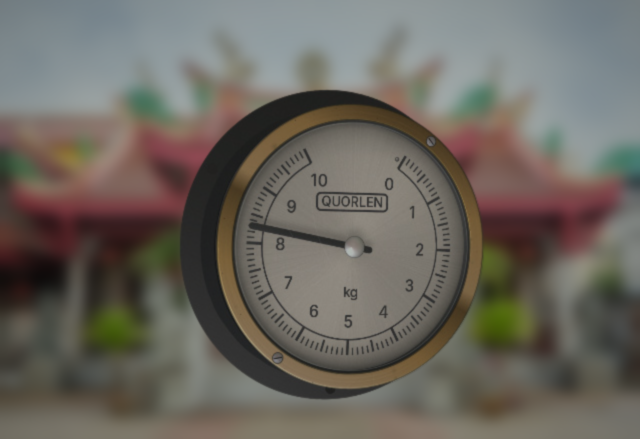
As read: 8.3 kg
